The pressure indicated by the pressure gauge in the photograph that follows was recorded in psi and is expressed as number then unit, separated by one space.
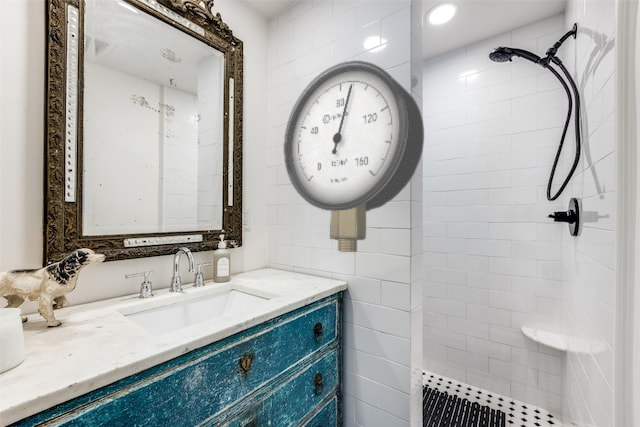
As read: 90 psi
